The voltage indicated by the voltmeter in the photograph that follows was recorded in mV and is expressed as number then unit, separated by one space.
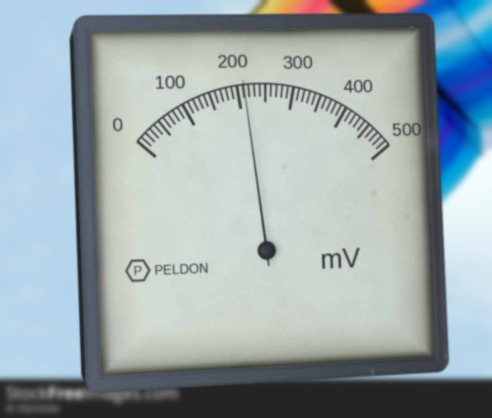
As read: 210 mV
